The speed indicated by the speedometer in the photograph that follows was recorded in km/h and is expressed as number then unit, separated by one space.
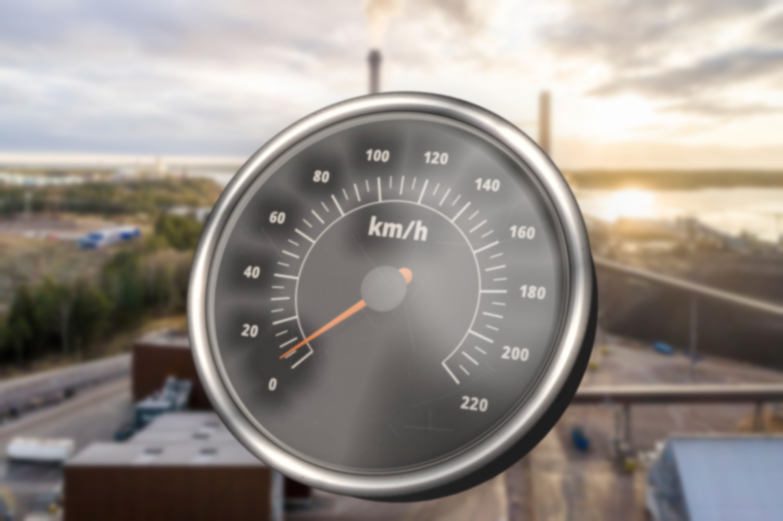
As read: 5 km/h
